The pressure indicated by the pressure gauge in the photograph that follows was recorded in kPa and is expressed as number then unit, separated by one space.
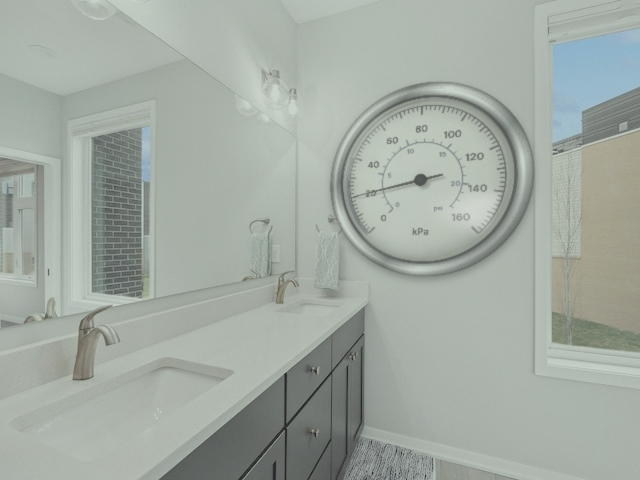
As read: 20 kPa
